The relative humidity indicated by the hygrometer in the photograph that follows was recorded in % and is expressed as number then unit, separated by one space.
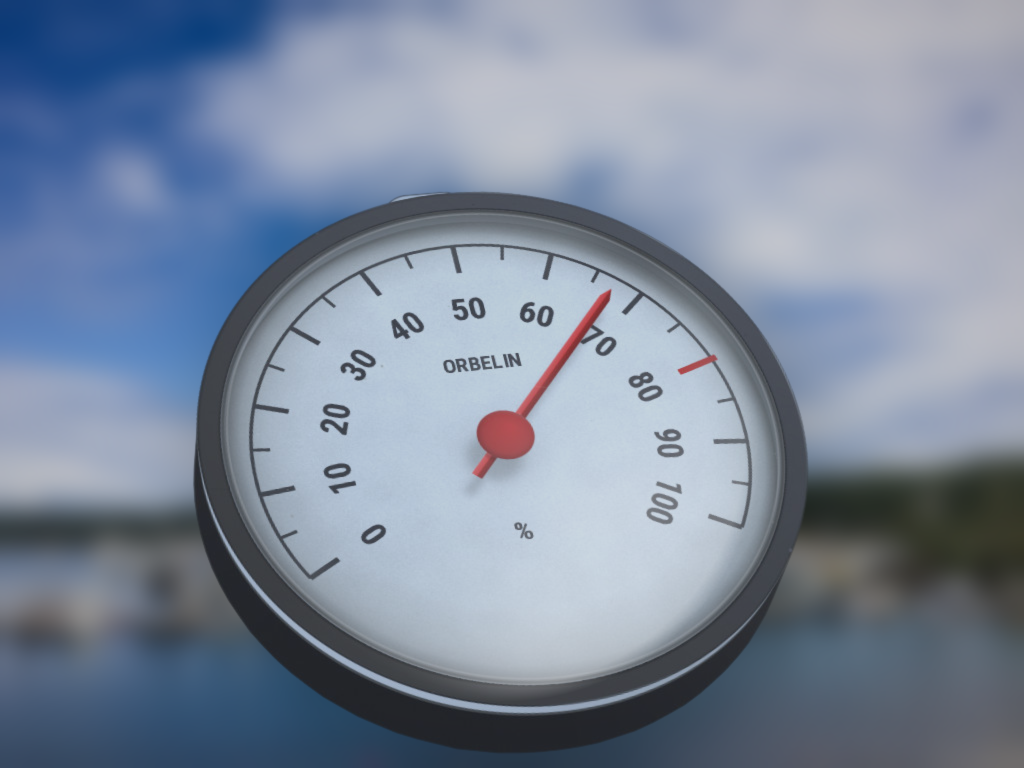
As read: 67.5 %
